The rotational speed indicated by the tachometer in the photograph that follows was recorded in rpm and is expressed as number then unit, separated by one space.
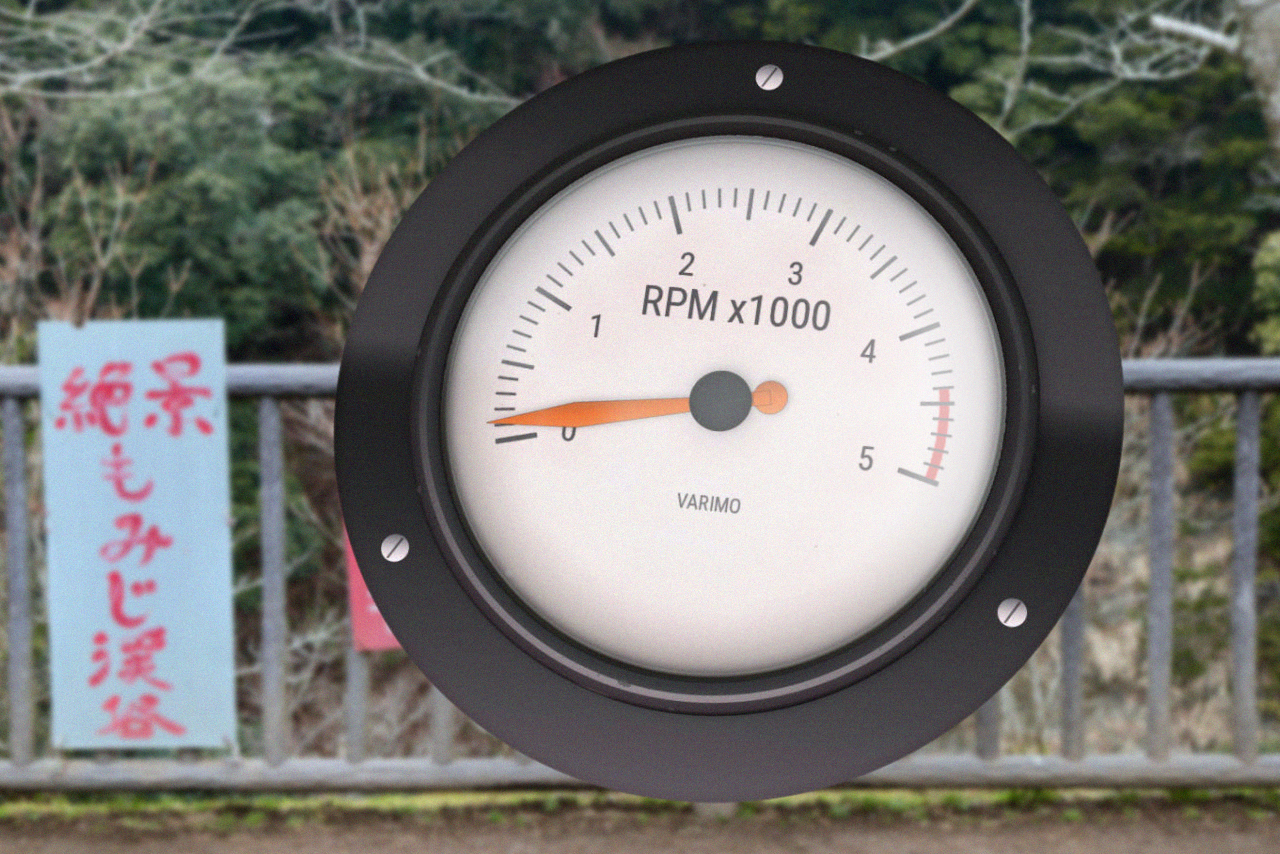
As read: 100 rpm
